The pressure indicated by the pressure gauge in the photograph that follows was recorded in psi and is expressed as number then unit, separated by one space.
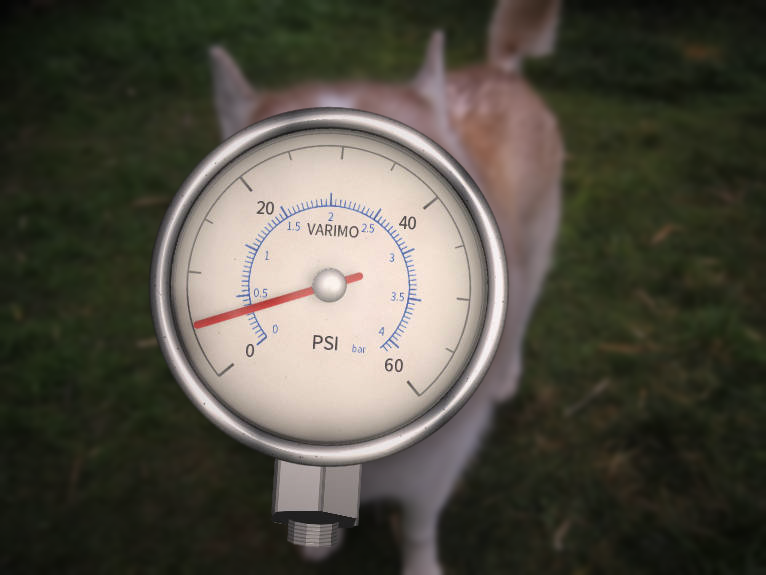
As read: 5 psi
